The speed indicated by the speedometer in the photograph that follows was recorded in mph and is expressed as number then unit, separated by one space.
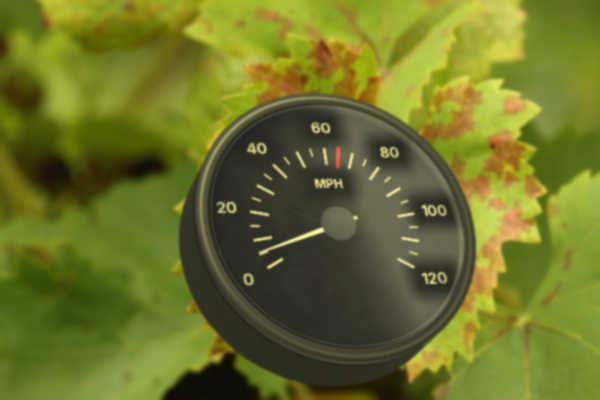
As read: 5 mph
